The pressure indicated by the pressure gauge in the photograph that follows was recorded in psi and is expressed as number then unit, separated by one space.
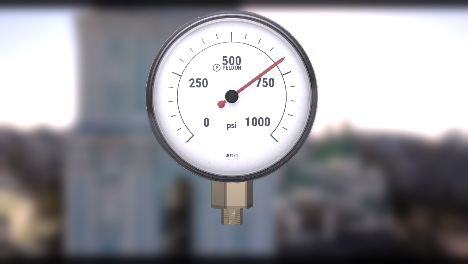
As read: 700 psi
